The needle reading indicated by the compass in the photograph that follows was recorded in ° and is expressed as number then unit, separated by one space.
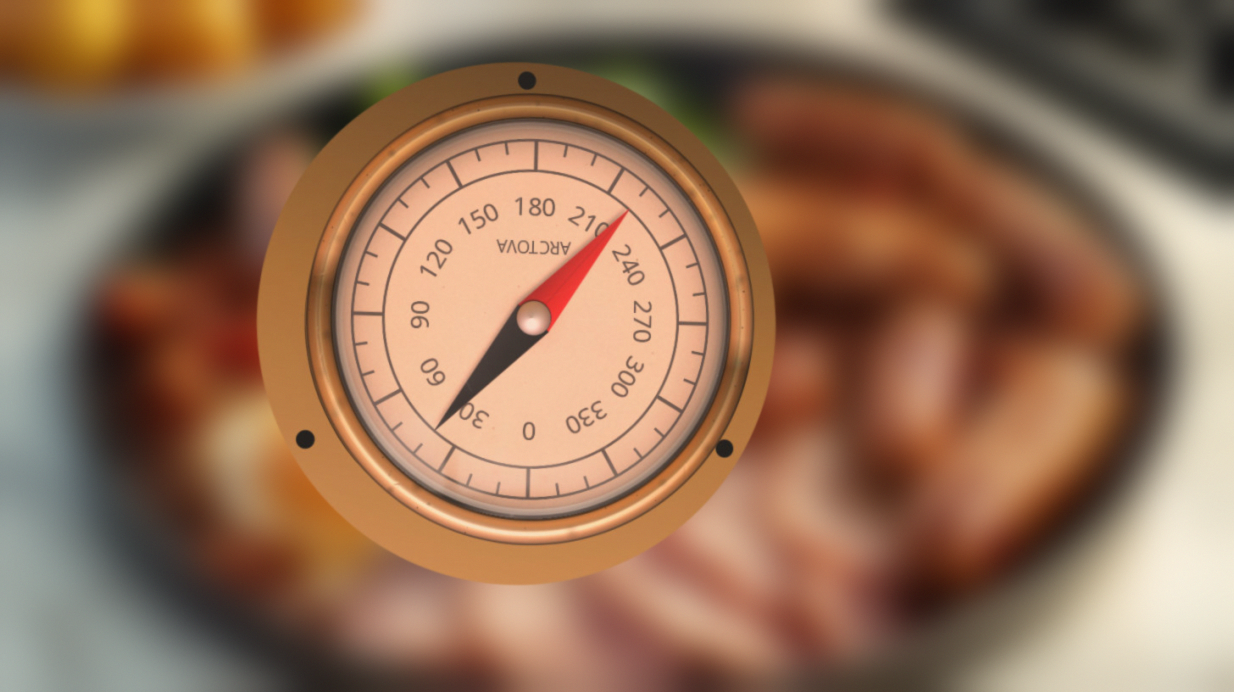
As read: 220 °
